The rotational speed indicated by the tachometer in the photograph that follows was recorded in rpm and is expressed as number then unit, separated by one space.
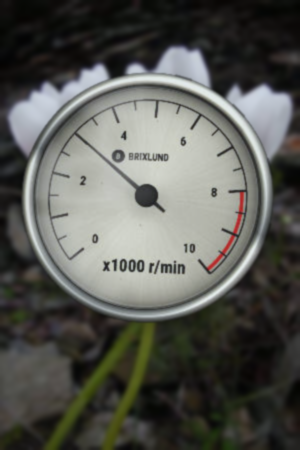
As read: 3000 rpm
